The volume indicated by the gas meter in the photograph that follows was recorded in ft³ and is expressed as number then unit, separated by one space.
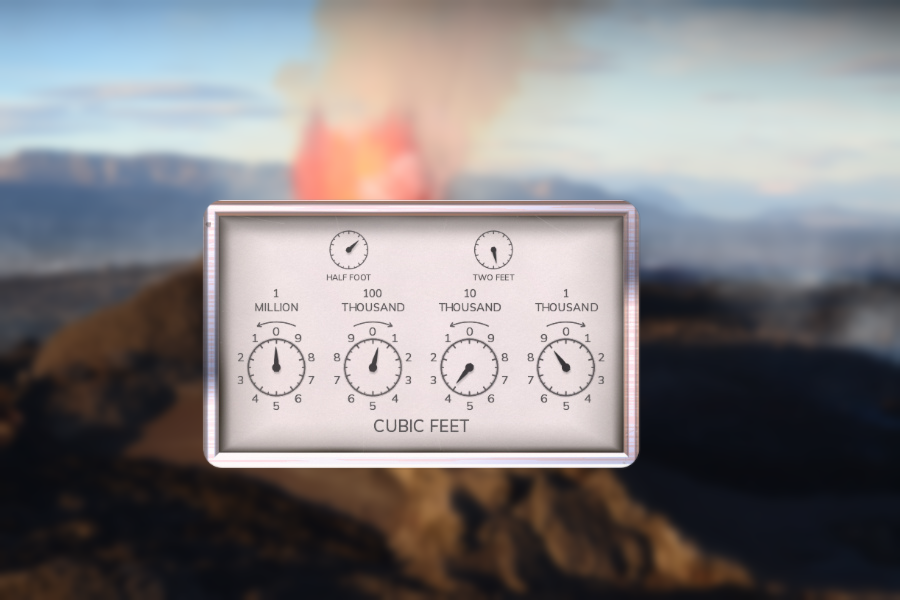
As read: 3900 ft³
